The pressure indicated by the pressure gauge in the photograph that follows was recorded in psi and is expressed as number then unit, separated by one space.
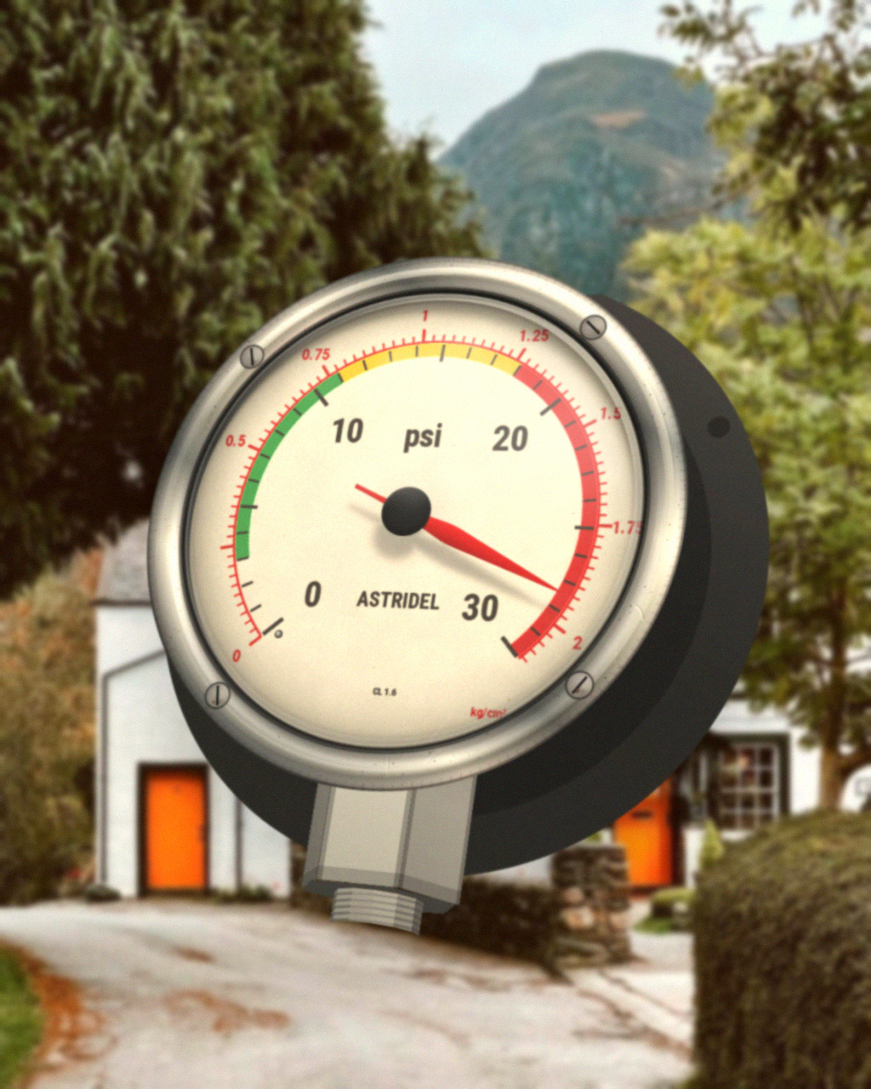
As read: 27.5 psi
